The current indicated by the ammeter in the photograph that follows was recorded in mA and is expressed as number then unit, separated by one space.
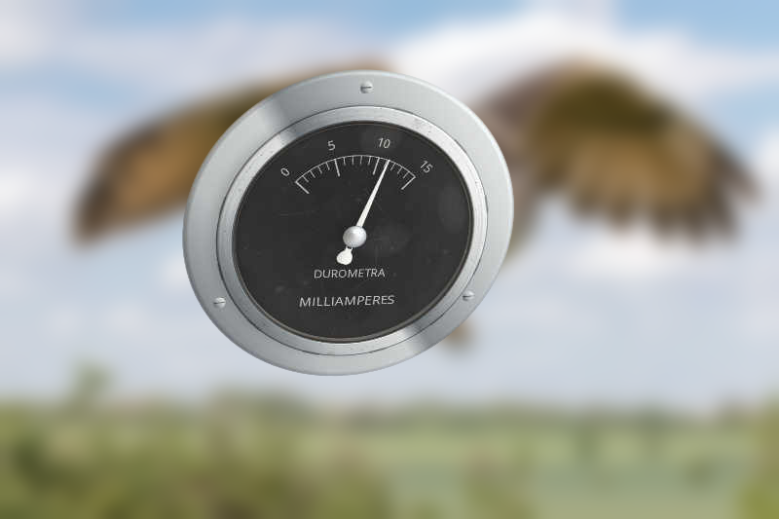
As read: 11 mA
